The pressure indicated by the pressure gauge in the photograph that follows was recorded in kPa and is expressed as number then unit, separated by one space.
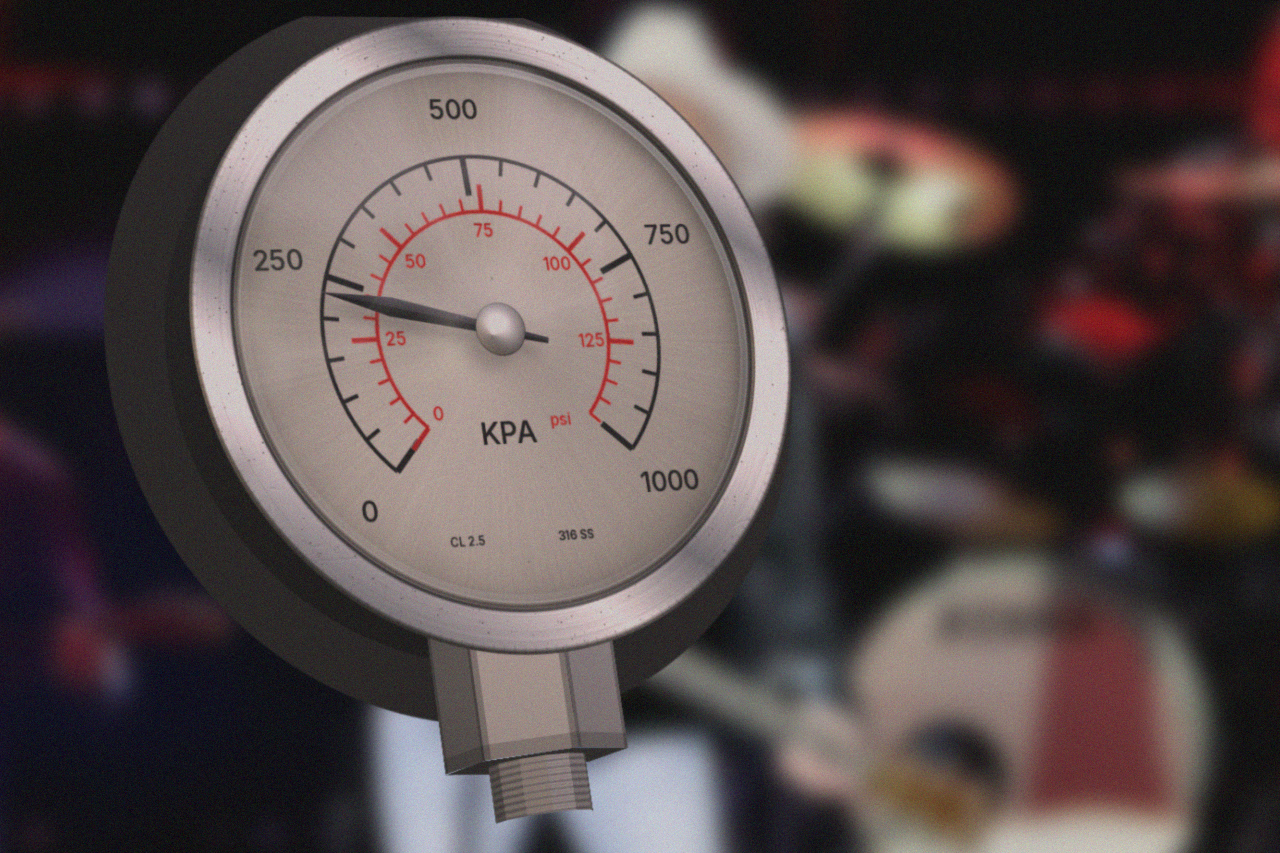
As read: 225 kPa
